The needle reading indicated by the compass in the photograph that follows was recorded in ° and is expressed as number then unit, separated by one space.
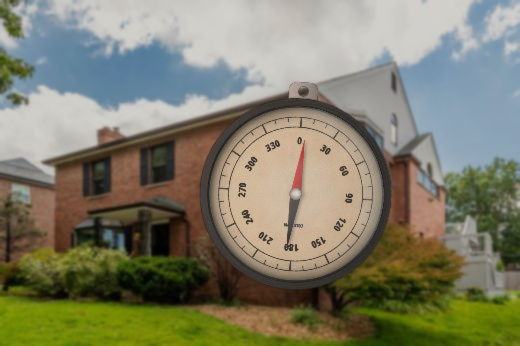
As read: 5 °
